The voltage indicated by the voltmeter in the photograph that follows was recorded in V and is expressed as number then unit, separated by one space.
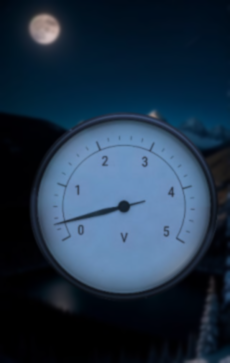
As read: 0.3 V
